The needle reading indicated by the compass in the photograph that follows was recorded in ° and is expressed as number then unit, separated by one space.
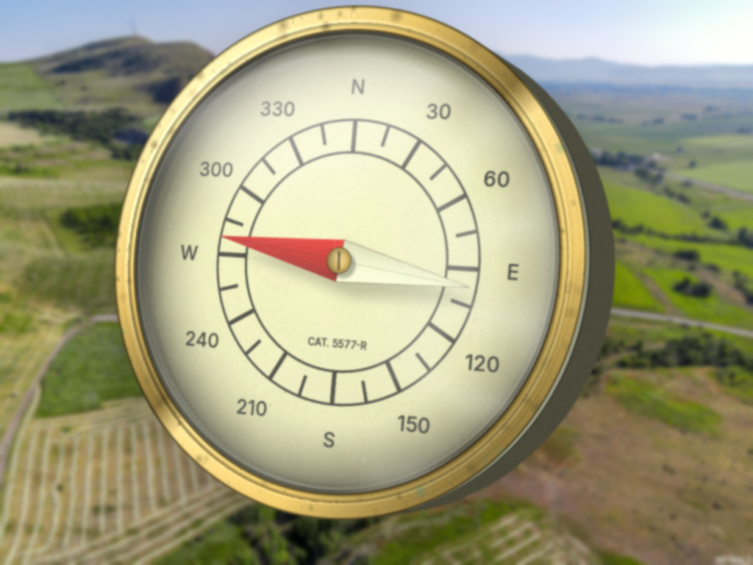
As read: 277.5 °
